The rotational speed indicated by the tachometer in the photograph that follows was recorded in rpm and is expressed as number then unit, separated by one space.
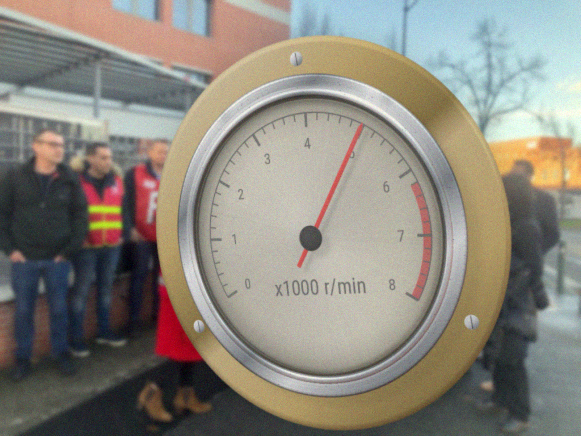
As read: 5000 rpm
